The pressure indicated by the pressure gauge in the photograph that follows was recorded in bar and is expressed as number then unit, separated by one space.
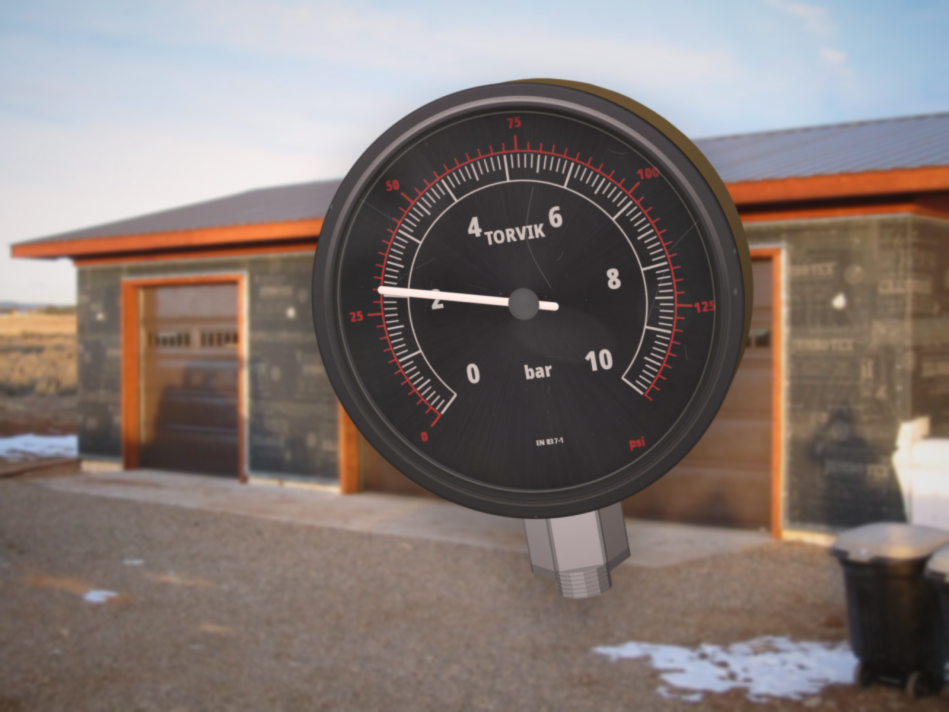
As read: 2.1 bar
